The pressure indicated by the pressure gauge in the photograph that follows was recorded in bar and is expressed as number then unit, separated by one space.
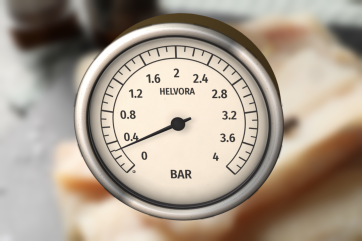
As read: 0.3 bar
